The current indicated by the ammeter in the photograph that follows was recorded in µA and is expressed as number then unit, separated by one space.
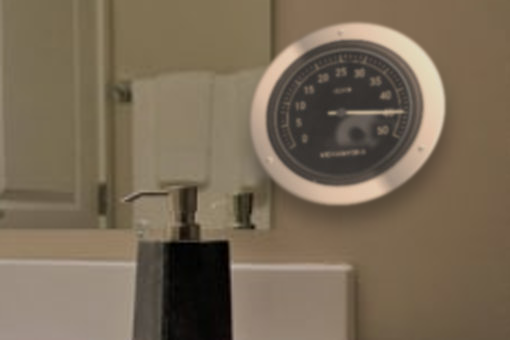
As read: 45 µA
